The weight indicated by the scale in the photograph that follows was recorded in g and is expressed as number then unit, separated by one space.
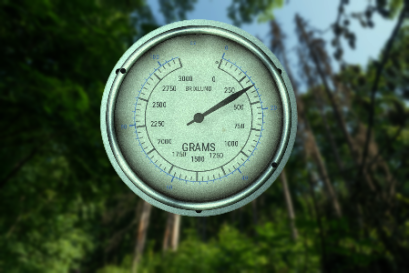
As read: 350 g
